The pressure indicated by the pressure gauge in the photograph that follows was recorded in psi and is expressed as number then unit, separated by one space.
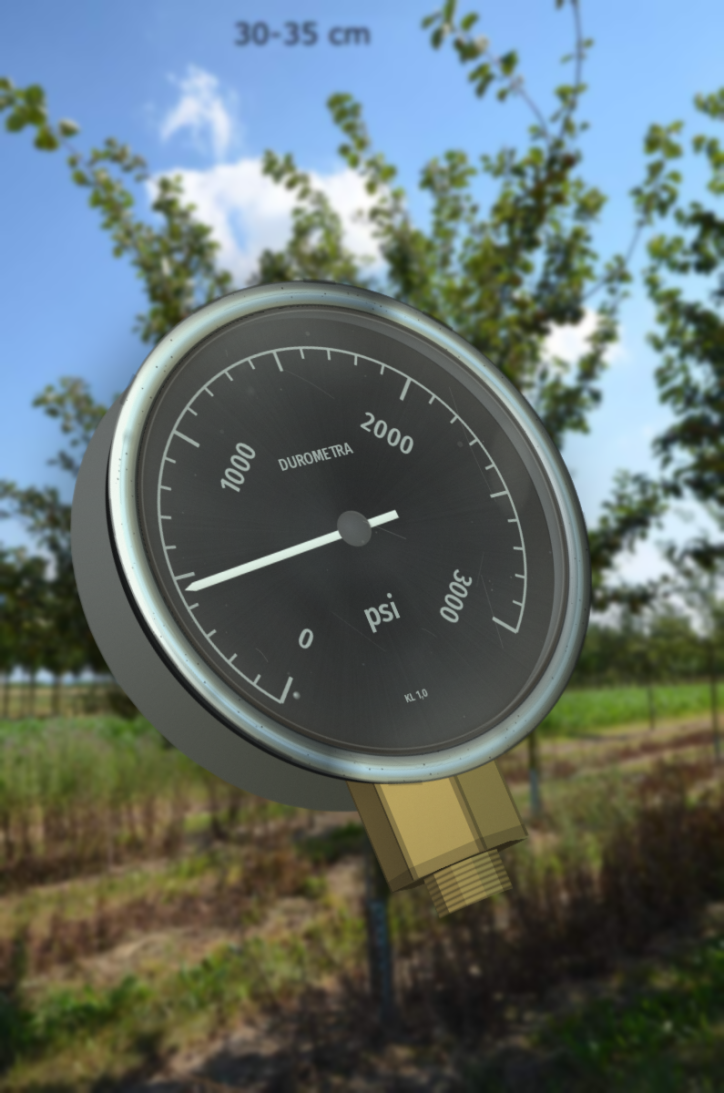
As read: 450 psi
